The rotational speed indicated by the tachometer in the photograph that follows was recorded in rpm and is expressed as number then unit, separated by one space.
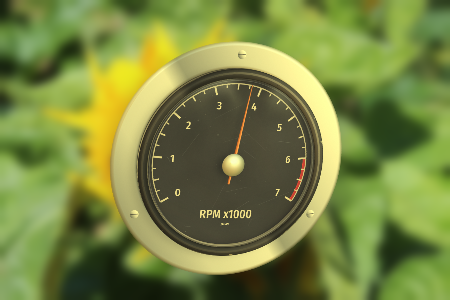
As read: 3750 rpm
